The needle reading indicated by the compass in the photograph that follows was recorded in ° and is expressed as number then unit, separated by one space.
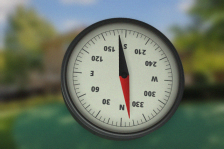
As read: 350 °
